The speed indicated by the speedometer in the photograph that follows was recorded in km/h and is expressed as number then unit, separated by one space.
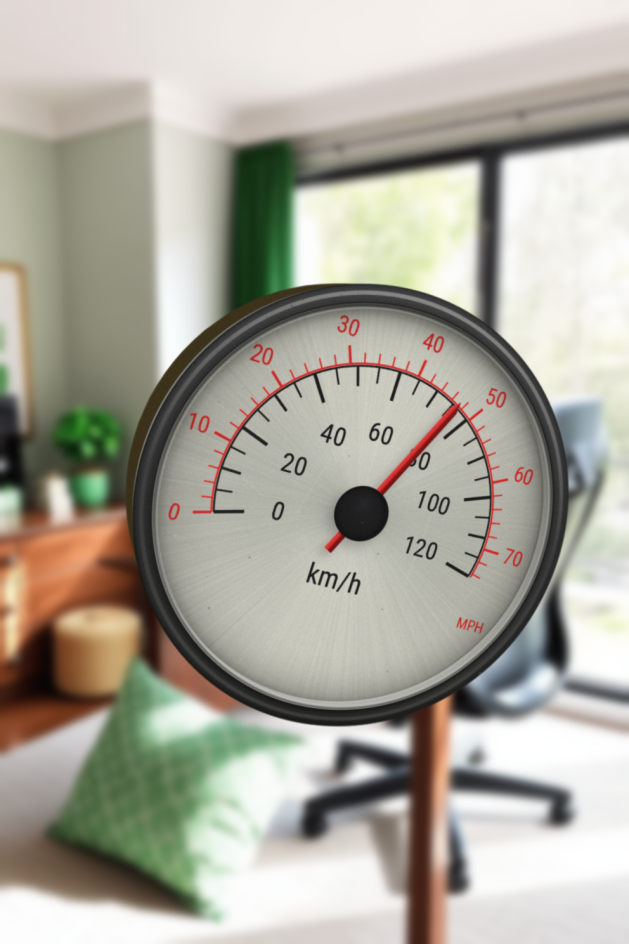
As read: 75 km/h
